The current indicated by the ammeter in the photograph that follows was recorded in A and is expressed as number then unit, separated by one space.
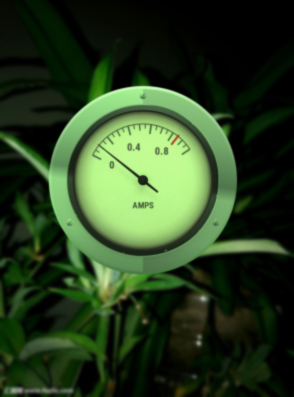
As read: 0.1 A
